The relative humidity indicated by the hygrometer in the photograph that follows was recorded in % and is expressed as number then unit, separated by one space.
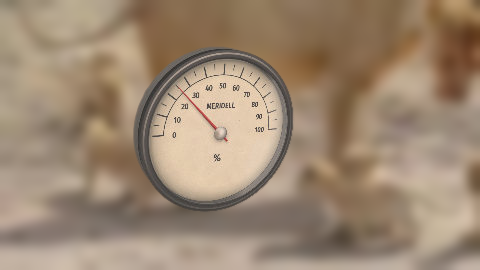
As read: 25 %
